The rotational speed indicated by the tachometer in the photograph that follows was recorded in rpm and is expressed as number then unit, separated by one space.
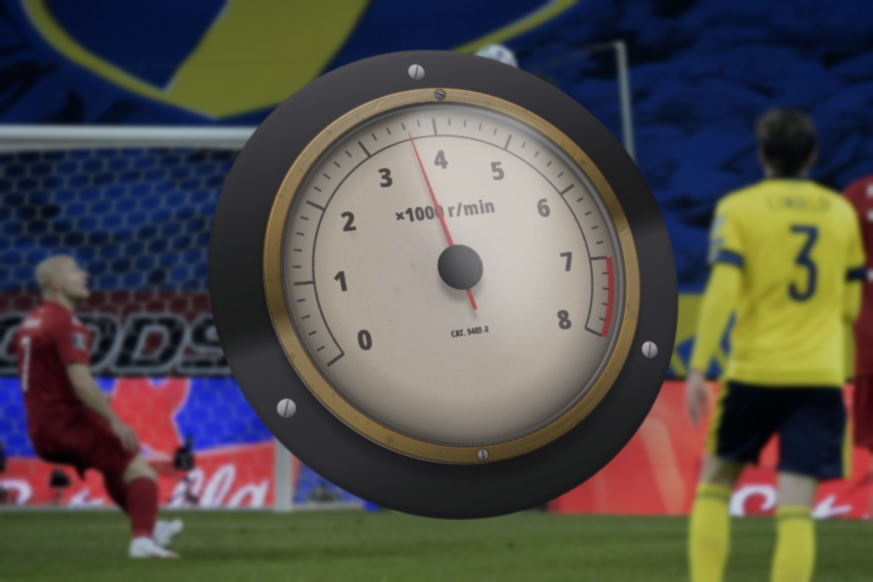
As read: 3600 rpm
